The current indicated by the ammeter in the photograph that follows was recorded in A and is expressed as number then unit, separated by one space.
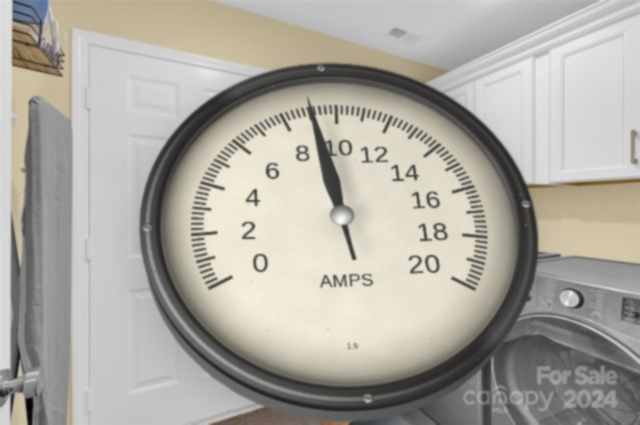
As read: 9 A
